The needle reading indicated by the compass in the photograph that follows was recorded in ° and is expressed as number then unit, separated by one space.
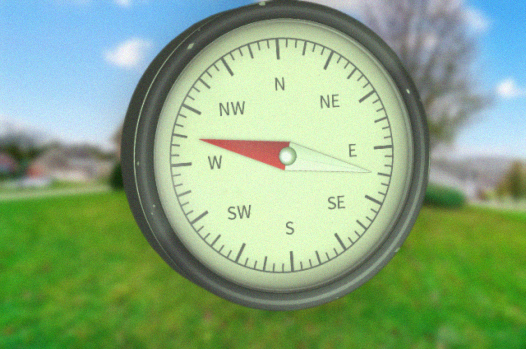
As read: 285 °
